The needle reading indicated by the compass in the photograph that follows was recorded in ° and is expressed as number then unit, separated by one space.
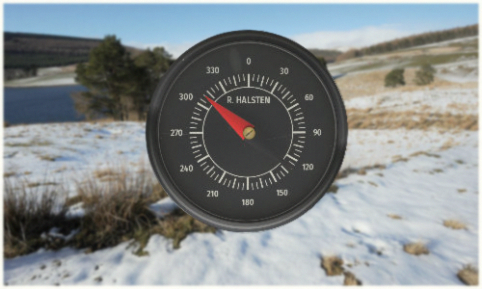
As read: 310 °
